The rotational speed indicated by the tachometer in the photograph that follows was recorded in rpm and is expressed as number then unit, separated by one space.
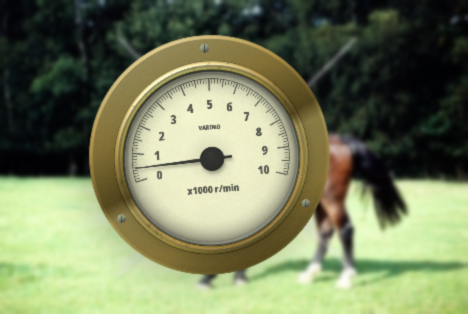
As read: 500 rpm
